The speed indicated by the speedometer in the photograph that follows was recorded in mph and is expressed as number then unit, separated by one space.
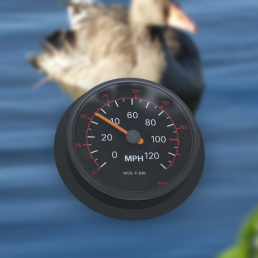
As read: 35 mph
